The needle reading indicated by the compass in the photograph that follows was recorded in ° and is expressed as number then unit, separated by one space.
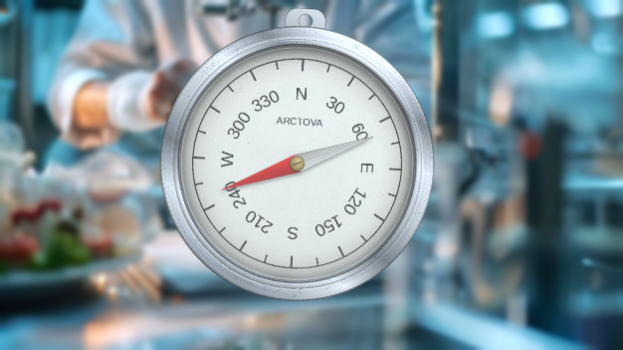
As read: 247.5 °
